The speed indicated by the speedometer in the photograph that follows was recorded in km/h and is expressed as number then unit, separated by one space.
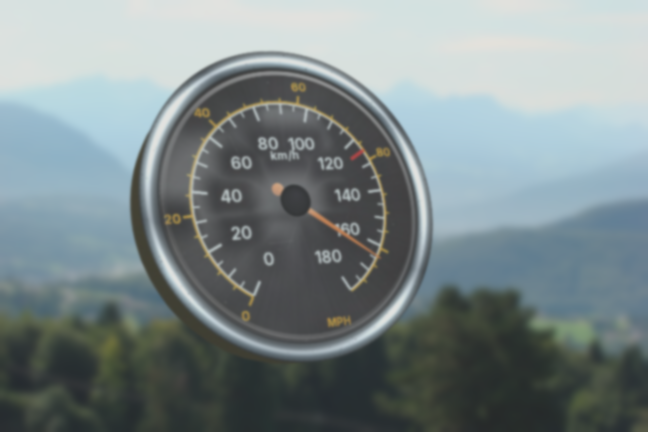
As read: 165 km/h
